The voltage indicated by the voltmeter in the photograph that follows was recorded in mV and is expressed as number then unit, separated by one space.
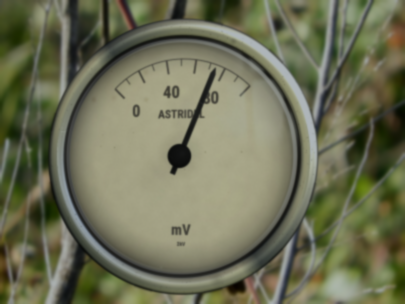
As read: 75 mV
